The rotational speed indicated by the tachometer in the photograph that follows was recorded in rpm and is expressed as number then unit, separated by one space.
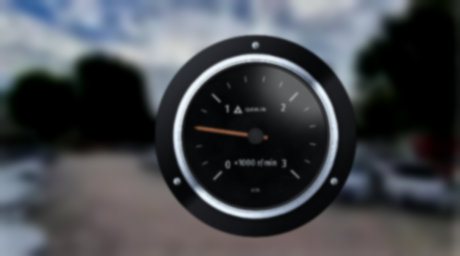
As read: 600 rpm
